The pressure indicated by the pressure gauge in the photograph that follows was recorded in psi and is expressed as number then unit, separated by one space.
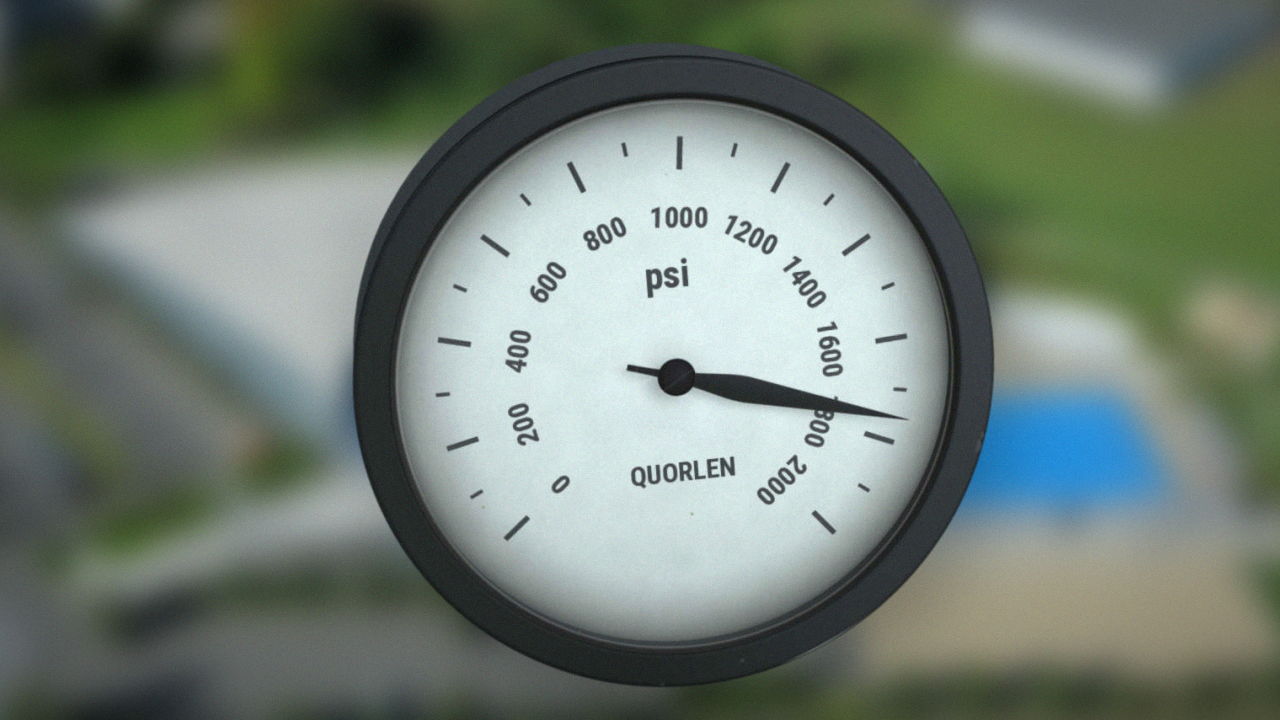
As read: 1750 psi
